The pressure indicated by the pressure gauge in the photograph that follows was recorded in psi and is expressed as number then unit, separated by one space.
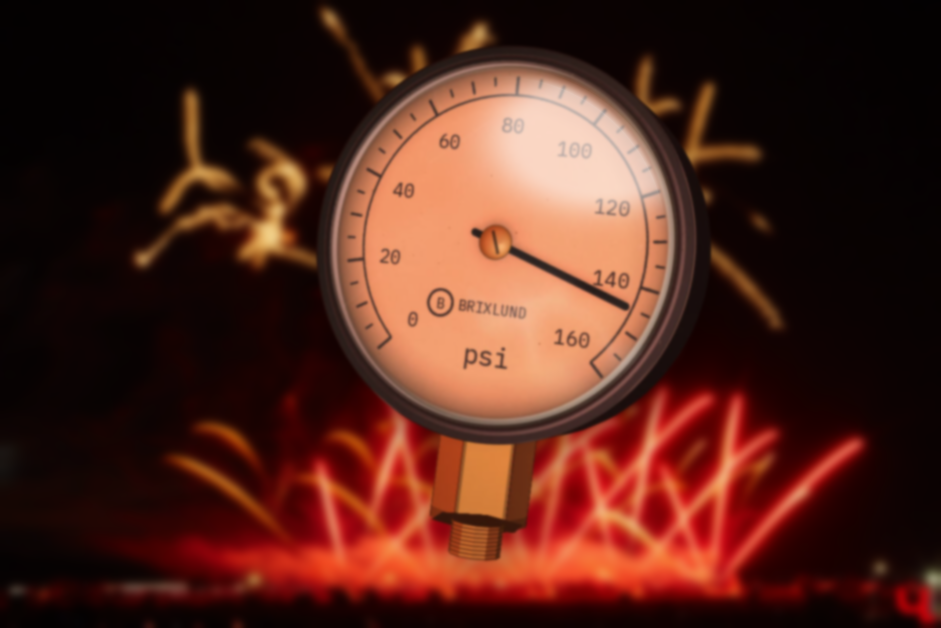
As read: 145 psi
